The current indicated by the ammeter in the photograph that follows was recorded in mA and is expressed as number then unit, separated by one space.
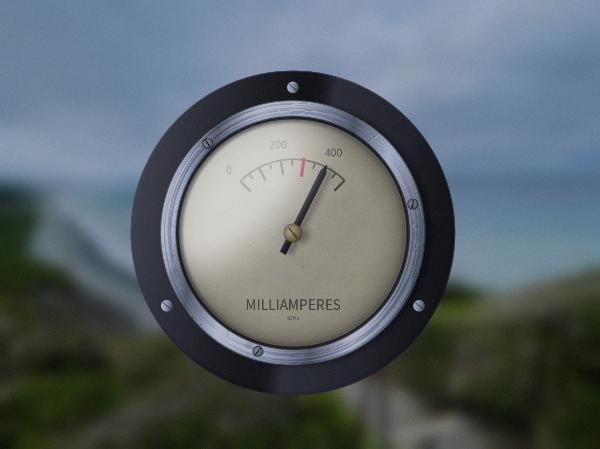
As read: 400 mA
